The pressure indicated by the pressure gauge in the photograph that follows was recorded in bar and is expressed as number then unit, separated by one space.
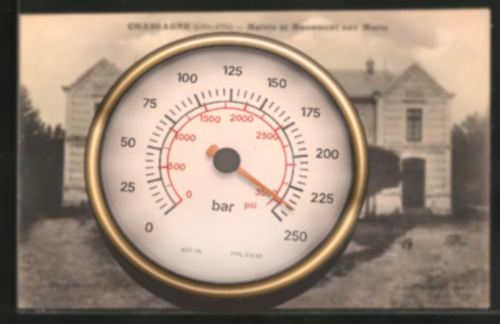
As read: 240 bar
